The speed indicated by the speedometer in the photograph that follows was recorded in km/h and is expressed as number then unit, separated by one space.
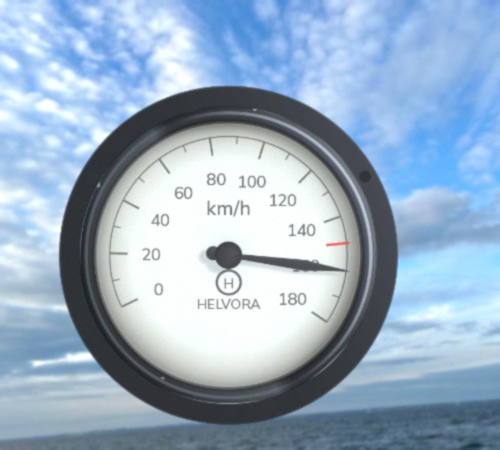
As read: 160 km/h
